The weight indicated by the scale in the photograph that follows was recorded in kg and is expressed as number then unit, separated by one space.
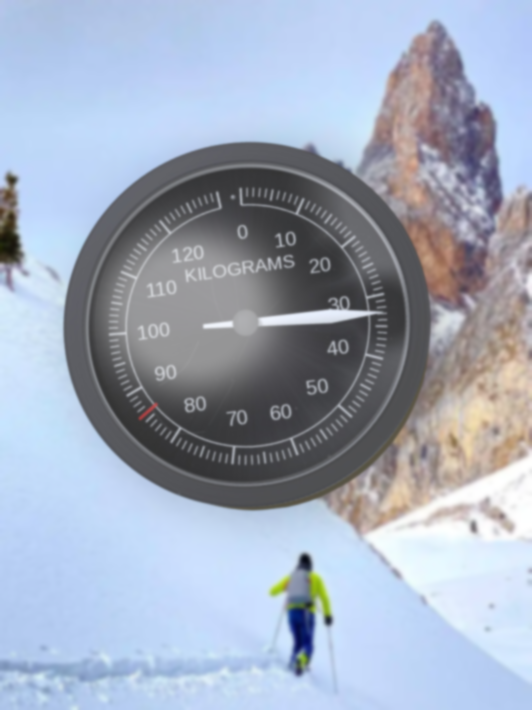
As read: 33 kg
